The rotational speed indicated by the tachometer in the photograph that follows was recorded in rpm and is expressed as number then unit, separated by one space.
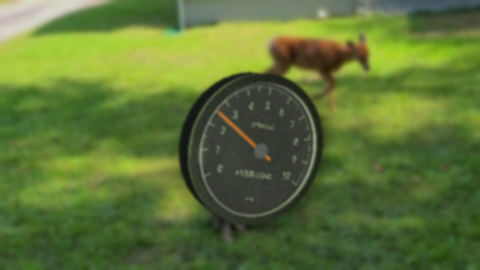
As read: 2500 rpm
